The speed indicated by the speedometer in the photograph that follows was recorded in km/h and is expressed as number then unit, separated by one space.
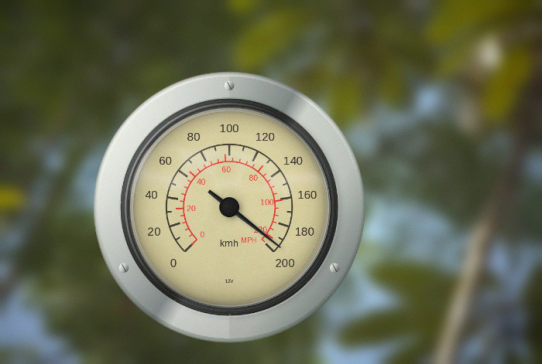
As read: 195 km/h
